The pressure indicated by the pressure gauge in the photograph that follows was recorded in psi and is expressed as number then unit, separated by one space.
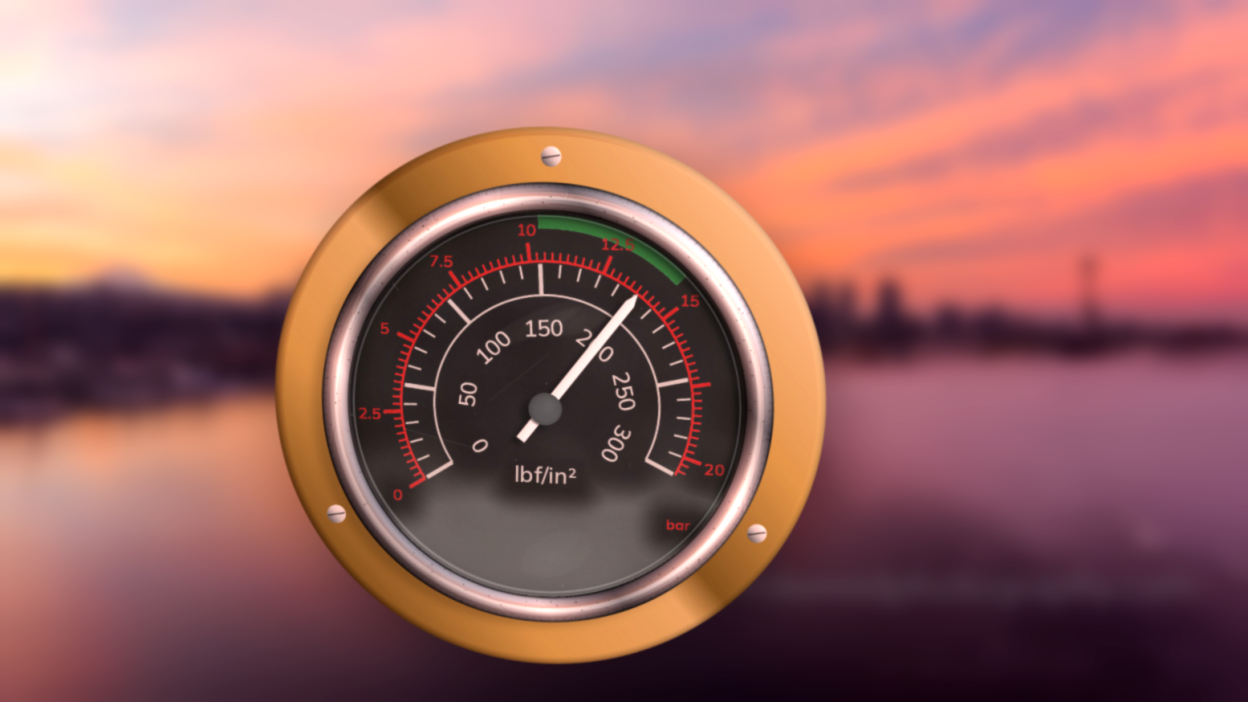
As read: 200 psi
